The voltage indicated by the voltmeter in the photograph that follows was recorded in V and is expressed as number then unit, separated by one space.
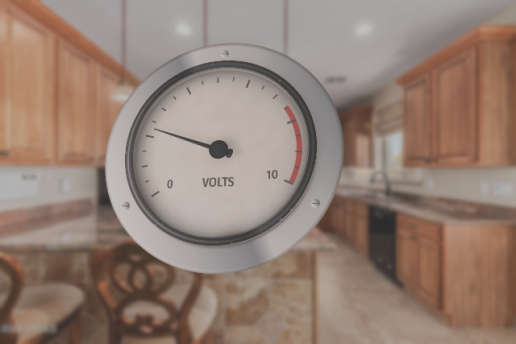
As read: 2.25 V
